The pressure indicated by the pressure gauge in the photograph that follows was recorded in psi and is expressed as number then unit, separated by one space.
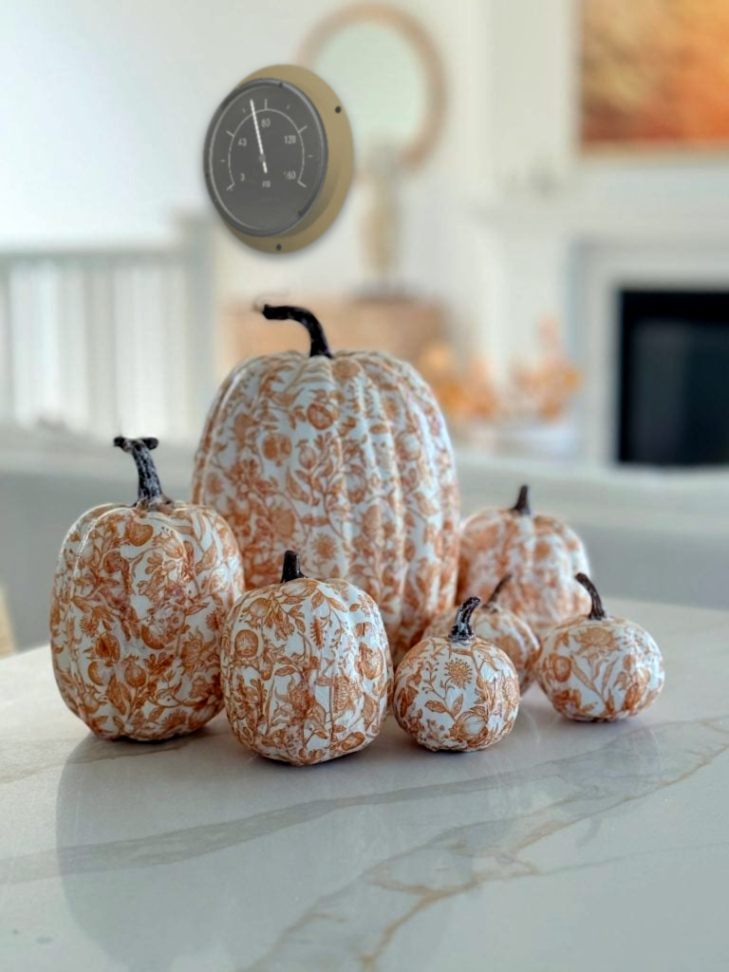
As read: 70 psi
